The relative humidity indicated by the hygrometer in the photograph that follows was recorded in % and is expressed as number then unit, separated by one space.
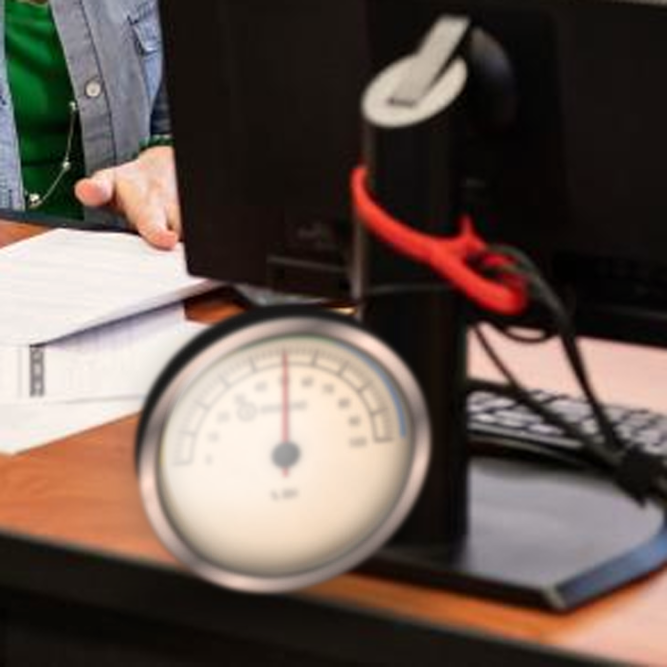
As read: 50 %
